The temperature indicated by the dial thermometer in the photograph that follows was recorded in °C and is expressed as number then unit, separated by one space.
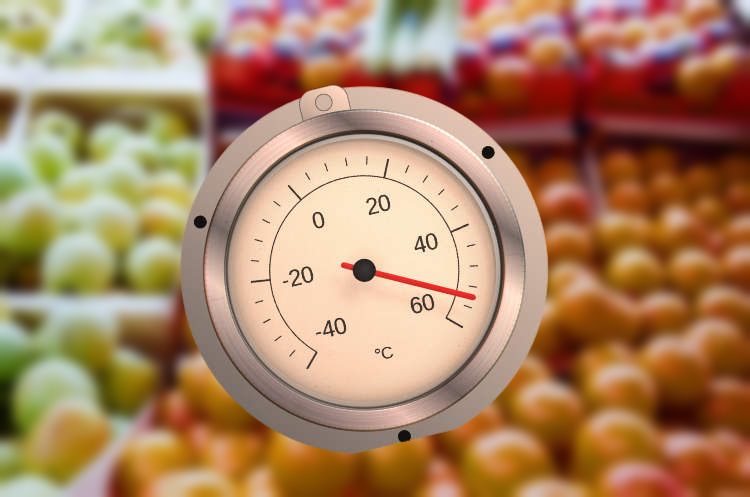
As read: 54 °C
